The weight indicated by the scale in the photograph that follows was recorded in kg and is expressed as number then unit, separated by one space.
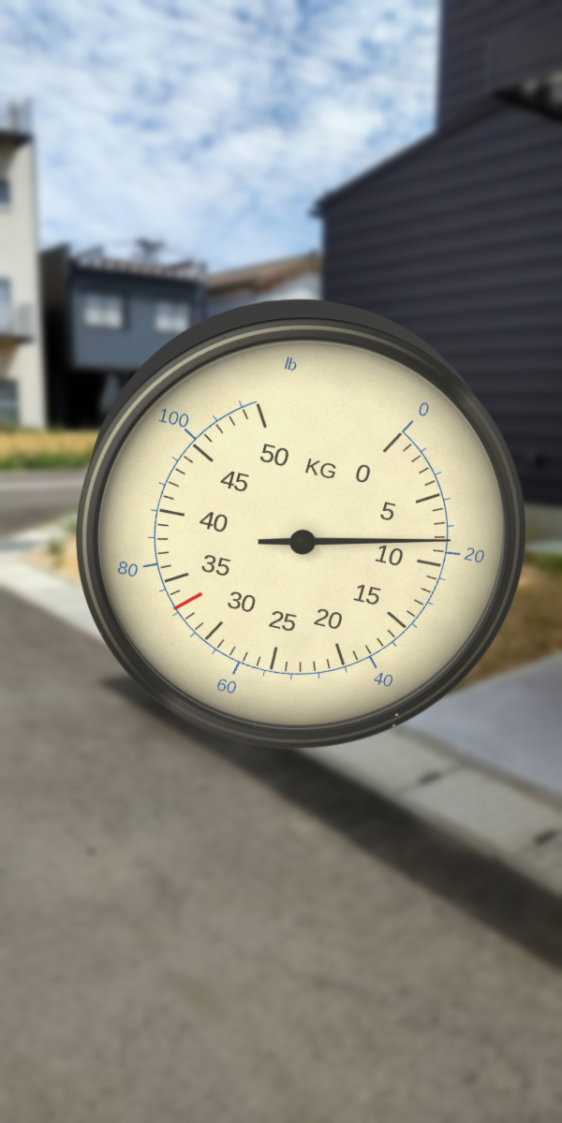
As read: 8 kg
